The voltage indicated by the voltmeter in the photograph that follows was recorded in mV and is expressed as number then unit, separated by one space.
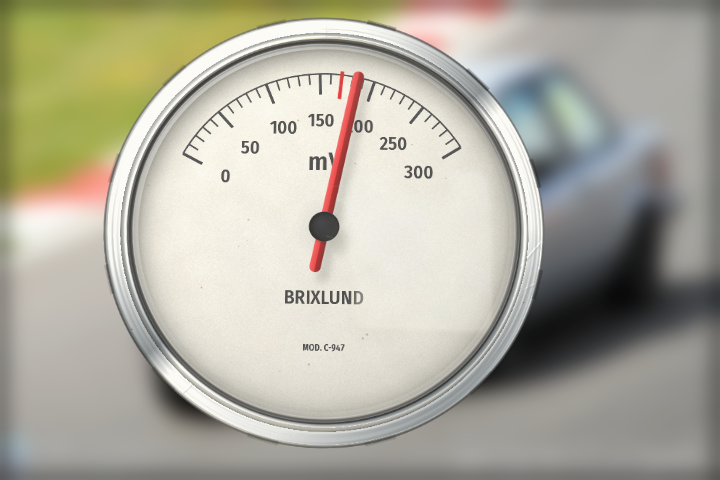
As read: 185 mV
